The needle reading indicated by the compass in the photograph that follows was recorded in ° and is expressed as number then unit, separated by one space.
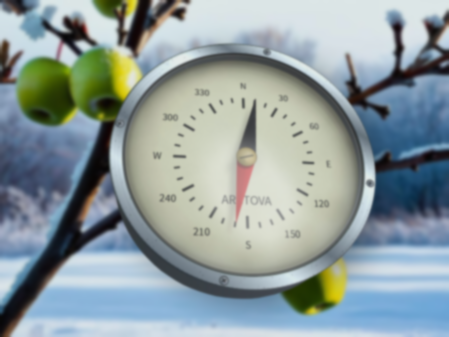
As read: 190 °
